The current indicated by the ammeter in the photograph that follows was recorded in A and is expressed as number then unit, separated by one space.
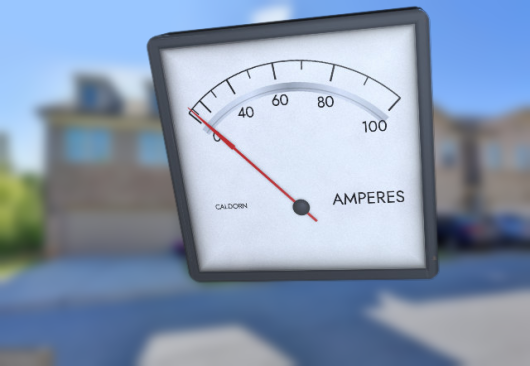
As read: 10 A
